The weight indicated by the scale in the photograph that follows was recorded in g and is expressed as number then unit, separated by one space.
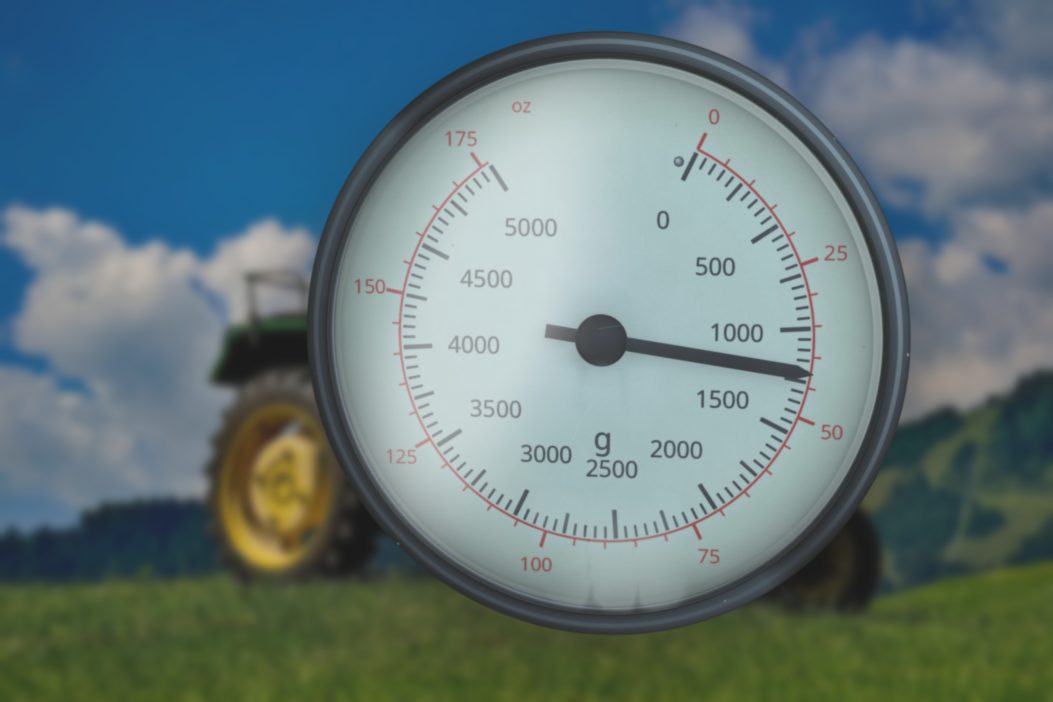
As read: 1200 g
